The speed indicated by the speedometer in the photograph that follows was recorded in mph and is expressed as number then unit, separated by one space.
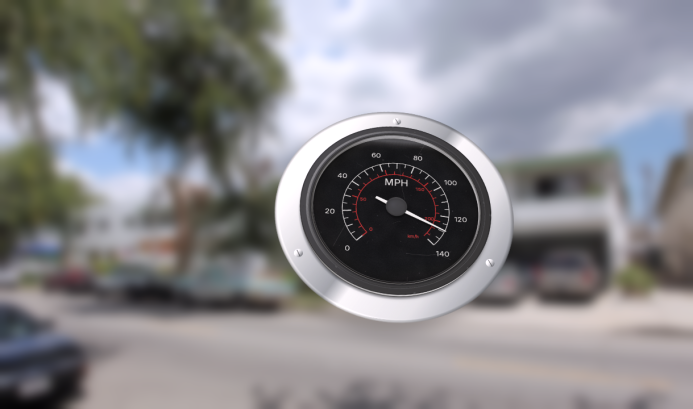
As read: 130 mph
